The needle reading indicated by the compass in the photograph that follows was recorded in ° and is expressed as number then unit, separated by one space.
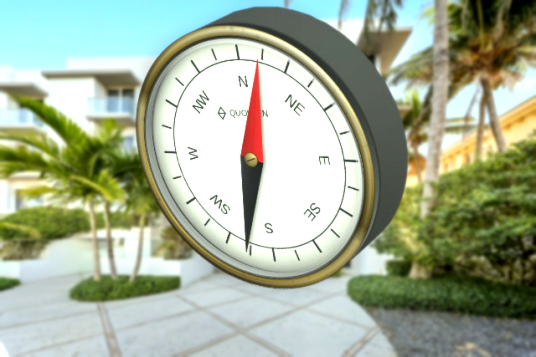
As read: 15 °
